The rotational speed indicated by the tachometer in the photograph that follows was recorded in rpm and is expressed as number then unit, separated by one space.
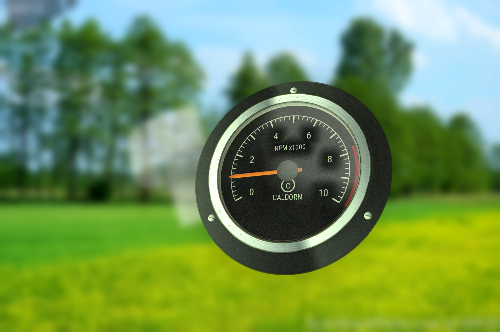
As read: 1000 rpm
